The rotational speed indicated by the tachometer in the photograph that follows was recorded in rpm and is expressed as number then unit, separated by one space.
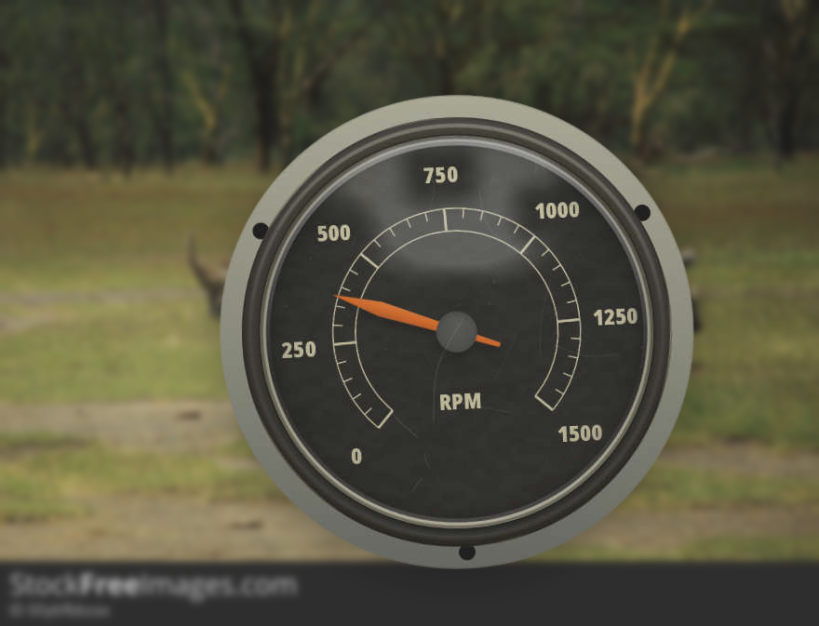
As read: 375 rpm
